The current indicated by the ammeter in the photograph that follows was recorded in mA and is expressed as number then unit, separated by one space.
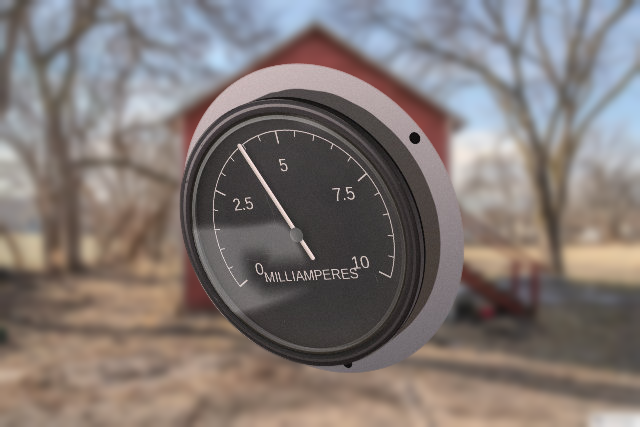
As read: 4 mA
